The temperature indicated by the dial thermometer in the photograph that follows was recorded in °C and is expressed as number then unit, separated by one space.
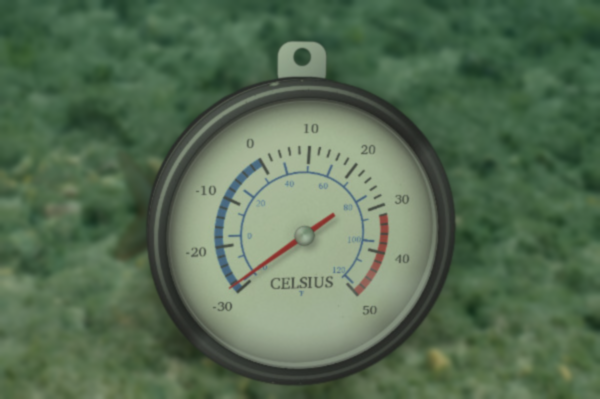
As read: -28 °C
